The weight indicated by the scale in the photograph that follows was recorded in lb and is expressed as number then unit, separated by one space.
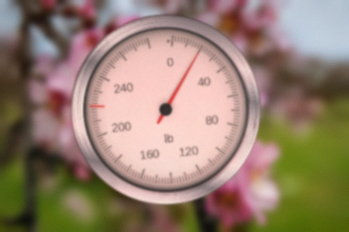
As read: 20 lb
